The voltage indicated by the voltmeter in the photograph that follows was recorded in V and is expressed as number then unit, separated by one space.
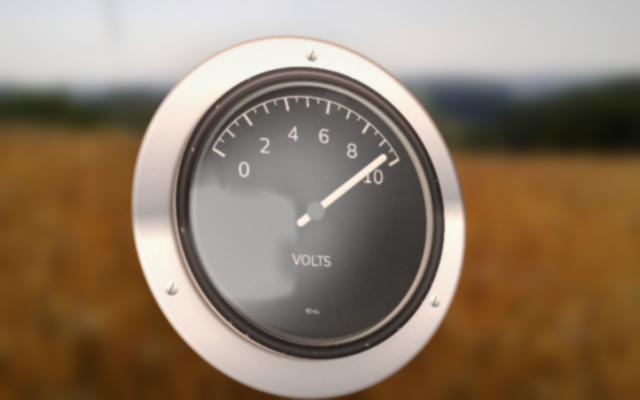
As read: 9.5 V
